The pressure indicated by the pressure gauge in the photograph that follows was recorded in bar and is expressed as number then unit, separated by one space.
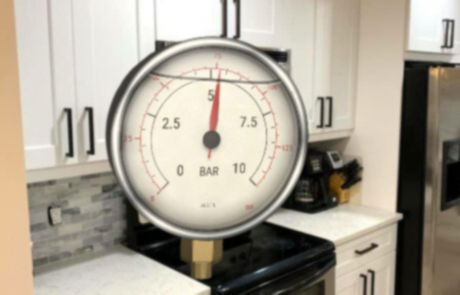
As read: 5.25 bar
